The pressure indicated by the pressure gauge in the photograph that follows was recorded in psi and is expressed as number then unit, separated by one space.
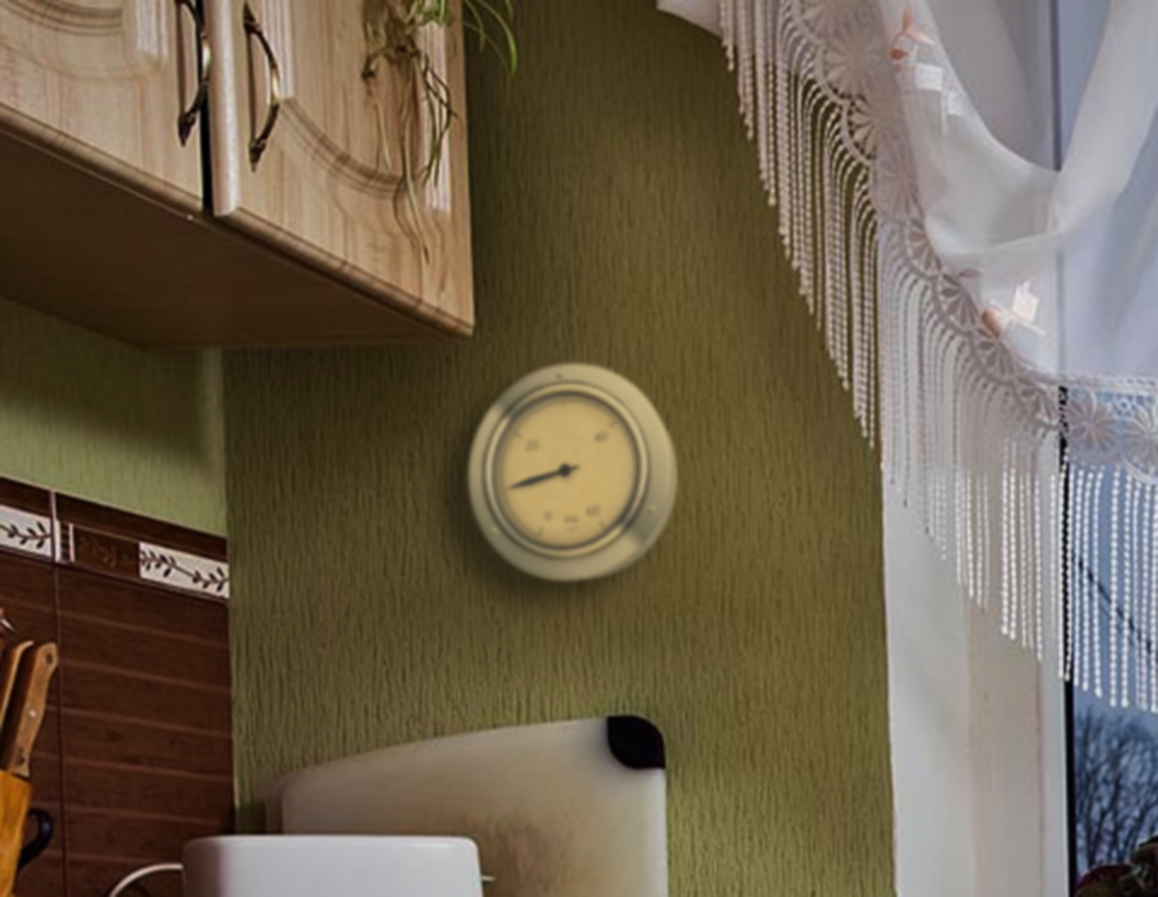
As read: 10 psi
